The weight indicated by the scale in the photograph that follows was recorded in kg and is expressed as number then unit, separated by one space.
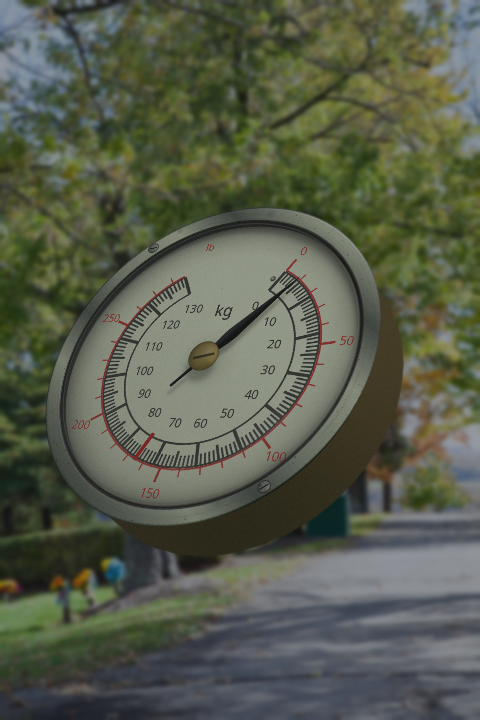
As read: 5 kg
